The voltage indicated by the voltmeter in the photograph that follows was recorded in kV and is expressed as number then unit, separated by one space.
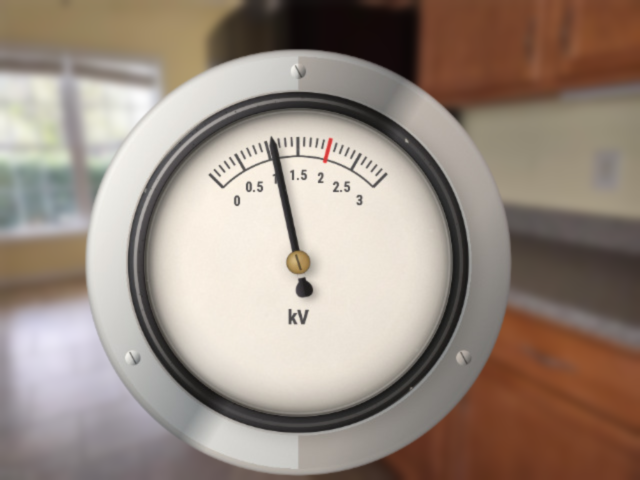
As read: 1.1 kV
